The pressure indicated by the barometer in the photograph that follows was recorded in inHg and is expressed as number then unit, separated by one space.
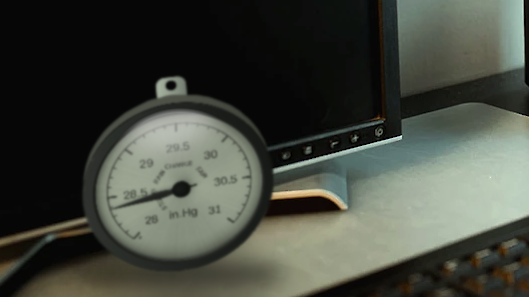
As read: 28.4 inHg
